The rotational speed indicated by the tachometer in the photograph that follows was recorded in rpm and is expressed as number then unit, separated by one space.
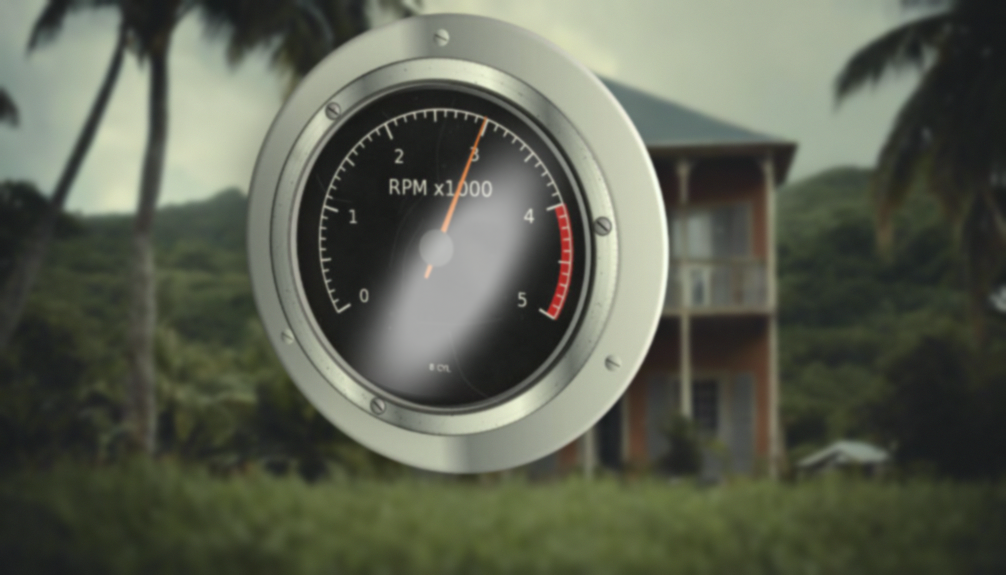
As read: 3000 rpm
